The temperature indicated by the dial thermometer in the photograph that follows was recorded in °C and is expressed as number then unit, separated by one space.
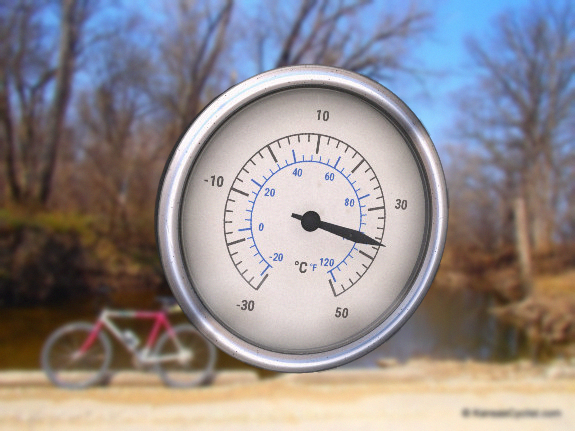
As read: 37 °C
